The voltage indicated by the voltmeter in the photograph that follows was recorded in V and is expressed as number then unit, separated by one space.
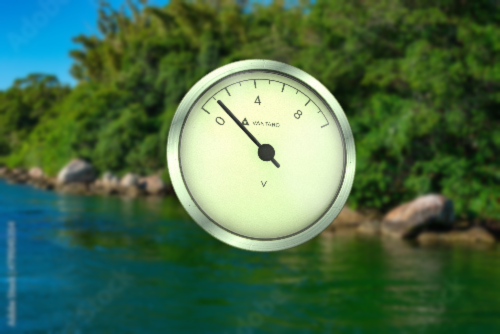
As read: 1 V
